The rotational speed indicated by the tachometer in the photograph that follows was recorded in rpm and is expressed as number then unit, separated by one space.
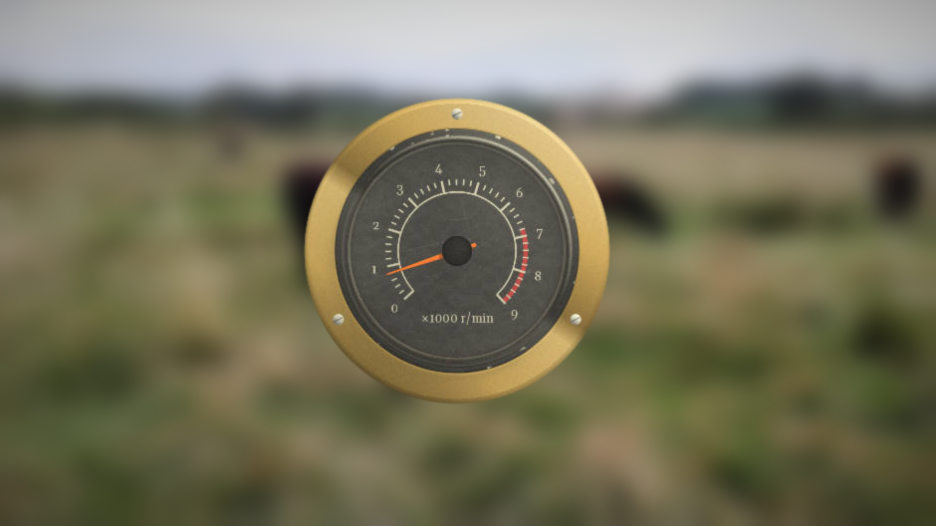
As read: 800 rpm
